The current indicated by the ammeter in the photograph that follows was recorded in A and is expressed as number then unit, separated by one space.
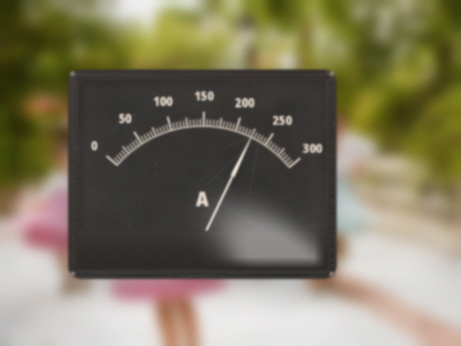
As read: 225 A
